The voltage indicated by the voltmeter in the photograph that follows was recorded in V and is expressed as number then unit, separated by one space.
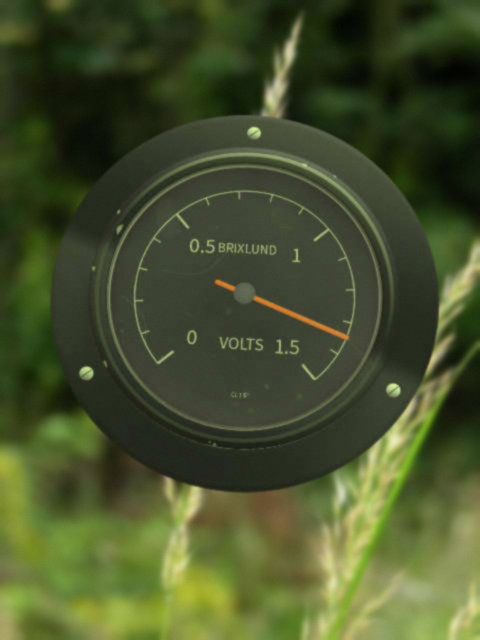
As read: 1.35 V
